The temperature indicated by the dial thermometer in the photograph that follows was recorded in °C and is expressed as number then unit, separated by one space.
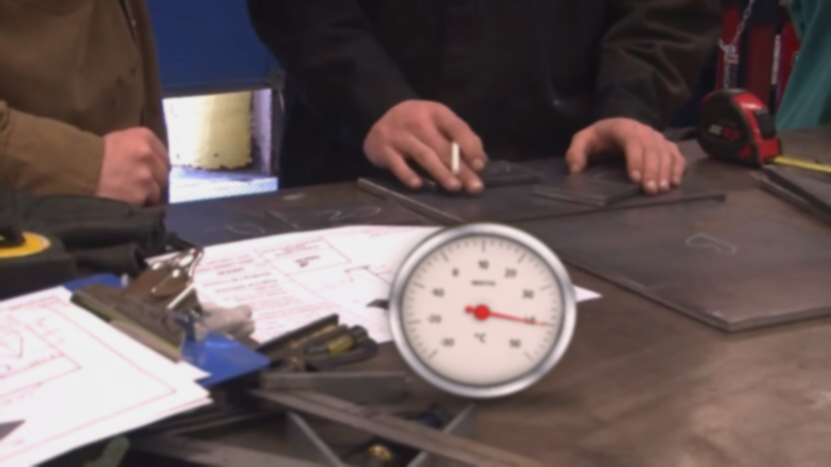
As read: 40 °C
